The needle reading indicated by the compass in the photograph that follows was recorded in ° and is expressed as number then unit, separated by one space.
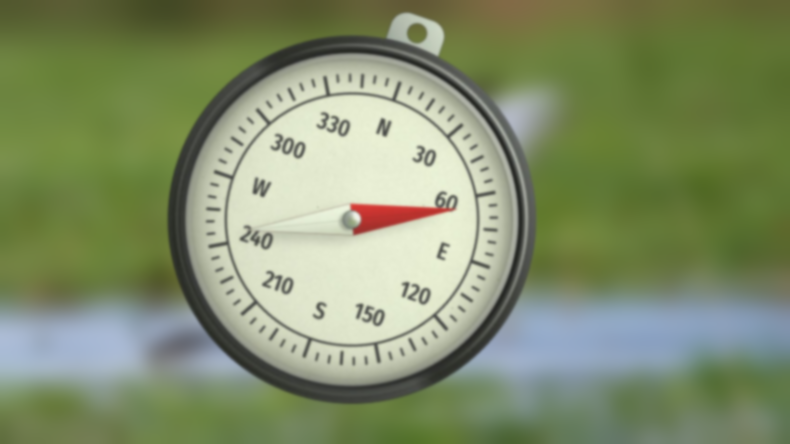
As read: 65 °
